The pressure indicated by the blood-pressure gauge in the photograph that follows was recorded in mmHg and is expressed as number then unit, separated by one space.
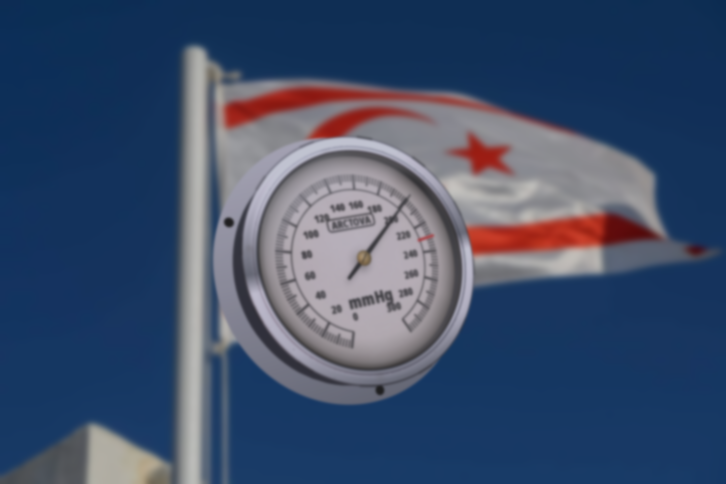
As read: 200 mmHg
